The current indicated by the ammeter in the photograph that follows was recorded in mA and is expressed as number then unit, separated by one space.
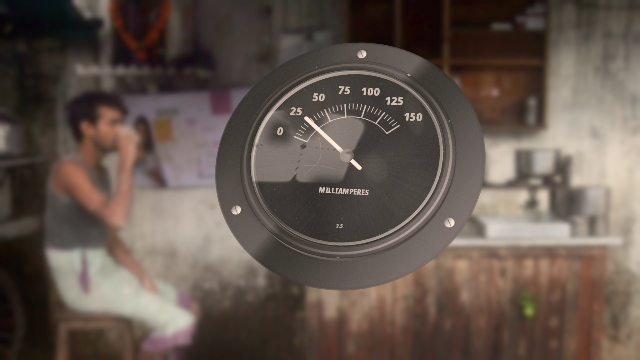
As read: 25 mA
